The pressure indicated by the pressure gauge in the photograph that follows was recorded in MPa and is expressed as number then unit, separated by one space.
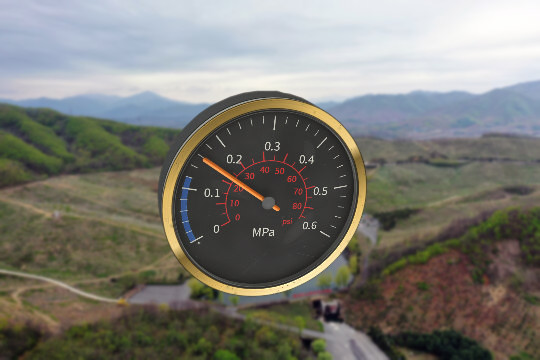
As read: 0.16 MPa
